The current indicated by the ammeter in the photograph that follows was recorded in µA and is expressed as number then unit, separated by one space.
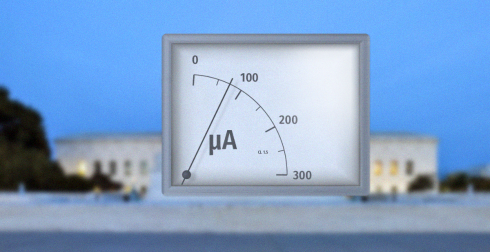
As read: 75 µA
